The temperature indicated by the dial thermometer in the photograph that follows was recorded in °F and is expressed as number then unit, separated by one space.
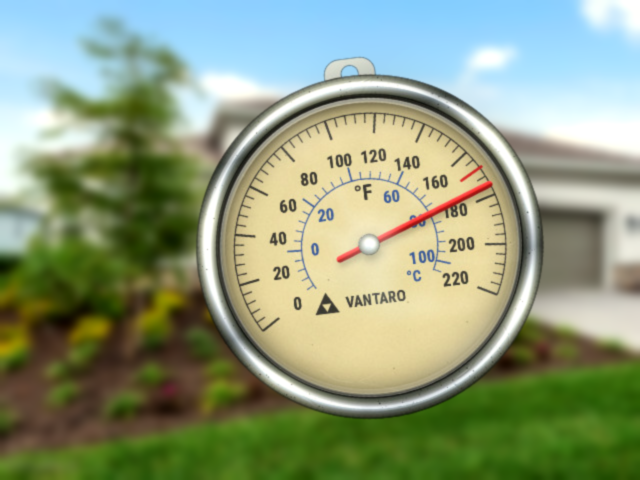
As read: 176 °F
